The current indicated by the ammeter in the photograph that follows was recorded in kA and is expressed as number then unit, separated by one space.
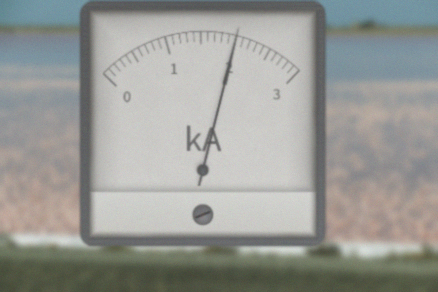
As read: 2 kA
